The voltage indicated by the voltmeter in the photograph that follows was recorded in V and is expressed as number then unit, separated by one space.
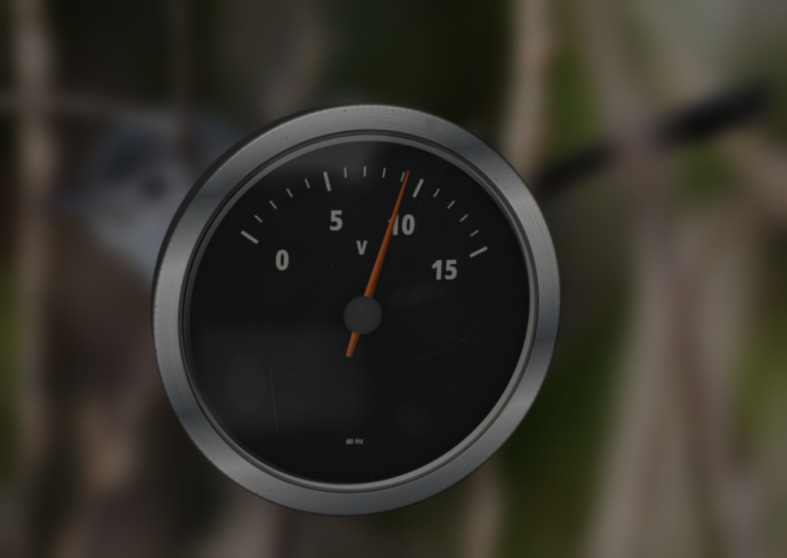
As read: 9 V
